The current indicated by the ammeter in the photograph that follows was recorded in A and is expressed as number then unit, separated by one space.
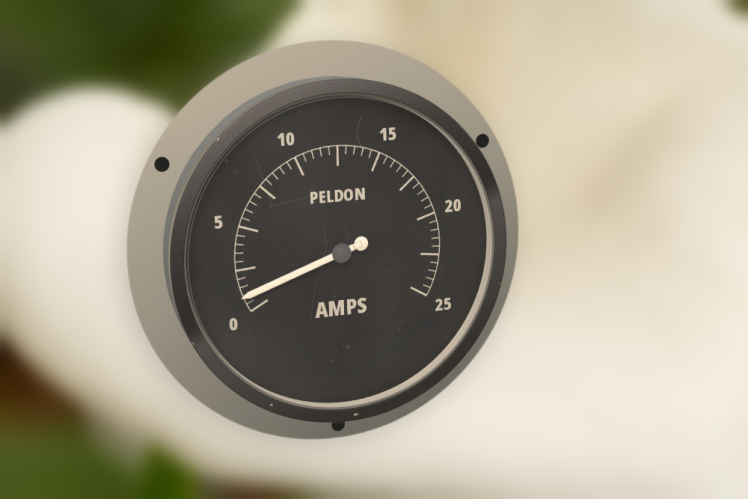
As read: 1 A
